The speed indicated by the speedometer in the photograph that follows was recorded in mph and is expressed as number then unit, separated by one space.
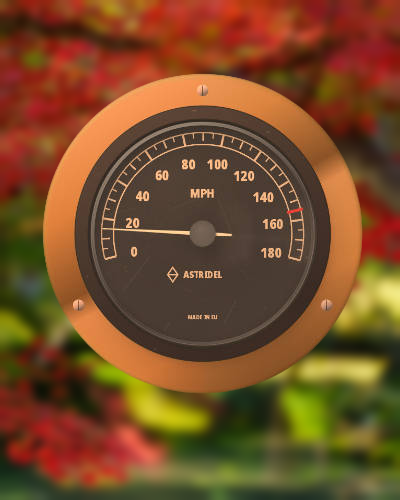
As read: 15 mph
